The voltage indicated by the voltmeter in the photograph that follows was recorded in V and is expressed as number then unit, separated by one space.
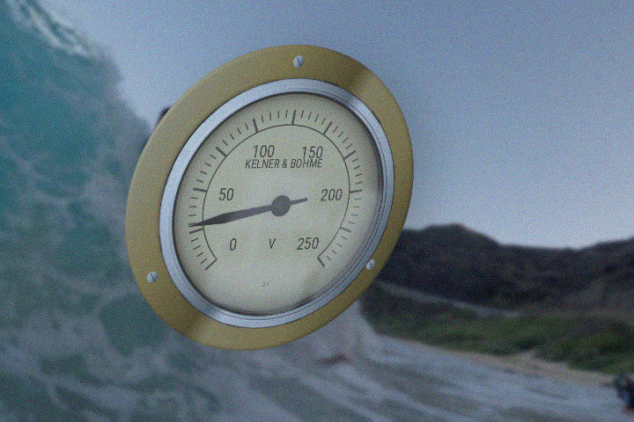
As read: 30 V
